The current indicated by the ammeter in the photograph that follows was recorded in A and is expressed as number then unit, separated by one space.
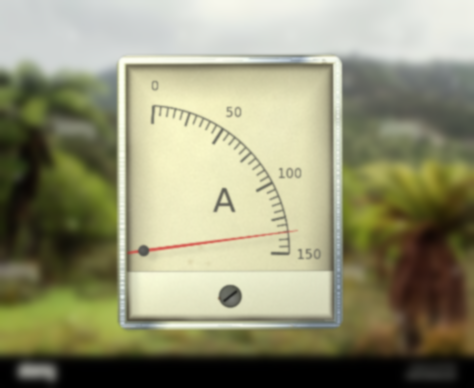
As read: 135 A
